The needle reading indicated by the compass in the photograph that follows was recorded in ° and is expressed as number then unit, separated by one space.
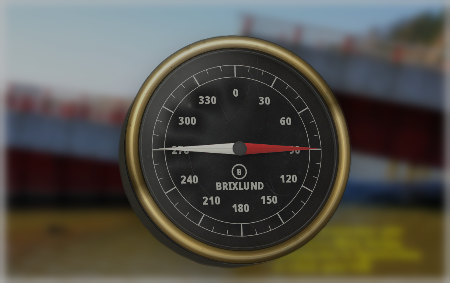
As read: 90 °
